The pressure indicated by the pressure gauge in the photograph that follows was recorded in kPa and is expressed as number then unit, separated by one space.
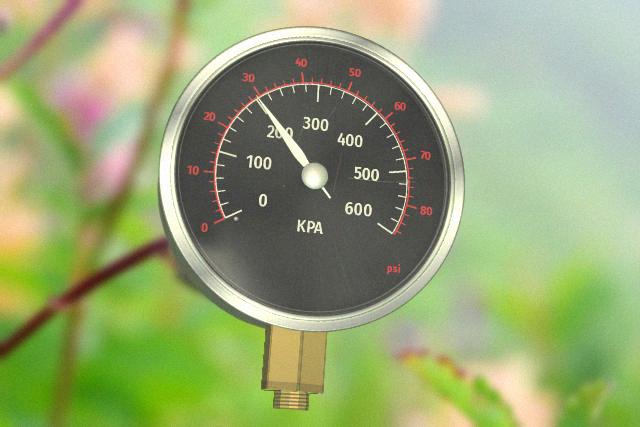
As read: 200 kPa
